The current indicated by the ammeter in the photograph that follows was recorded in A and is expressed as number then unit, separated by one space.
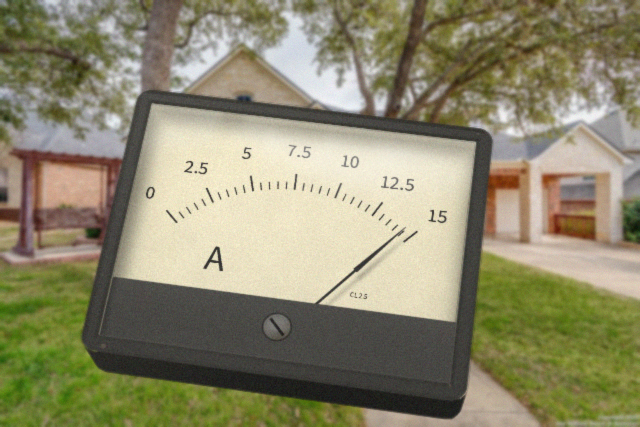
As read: 14.5 A
